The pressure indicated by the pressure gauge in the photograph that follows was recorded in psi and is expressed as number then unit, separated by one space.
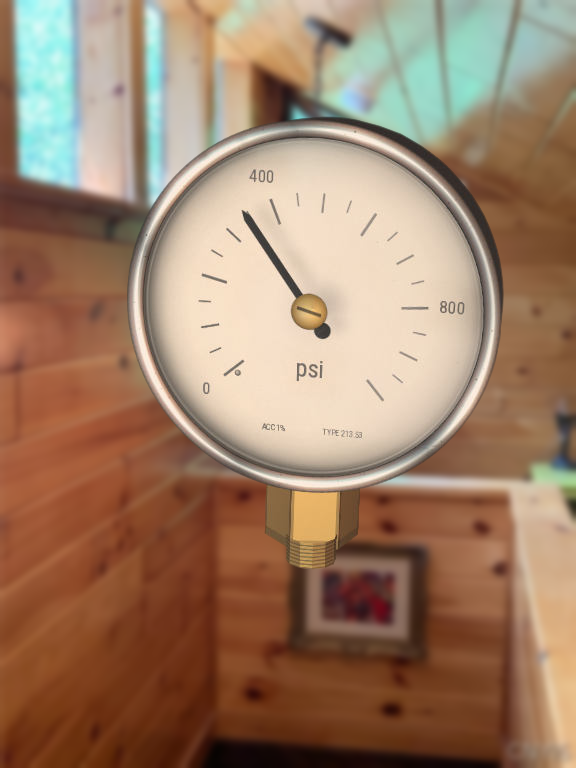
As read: 350 psi
